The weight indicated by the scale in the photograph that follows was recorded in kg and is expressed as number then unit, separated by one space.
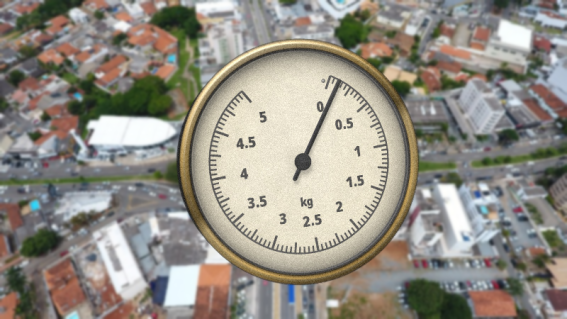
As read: 0.1 kg
